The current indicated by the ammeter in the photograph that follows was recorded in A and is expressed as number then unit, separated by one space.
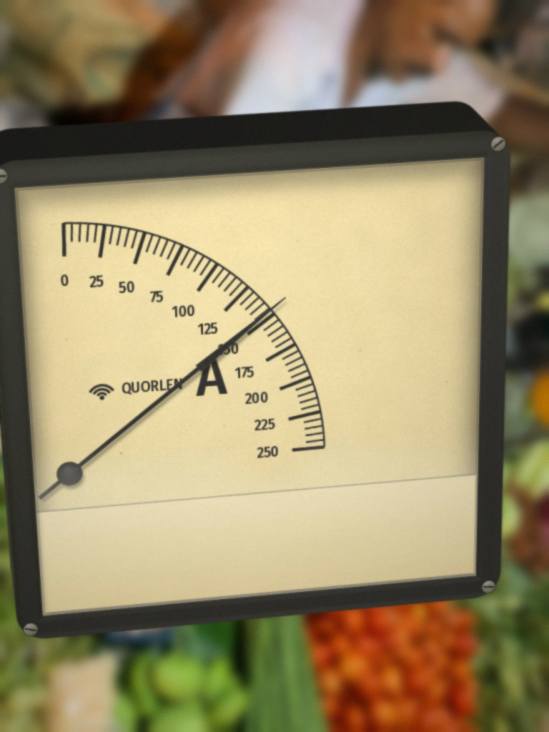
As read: 145 A
